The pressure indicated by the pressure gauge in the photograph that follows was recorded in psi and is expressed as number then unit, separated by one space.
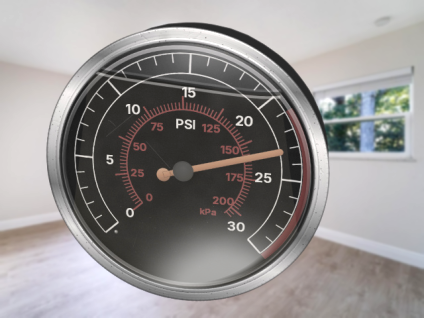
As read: 23 psi
